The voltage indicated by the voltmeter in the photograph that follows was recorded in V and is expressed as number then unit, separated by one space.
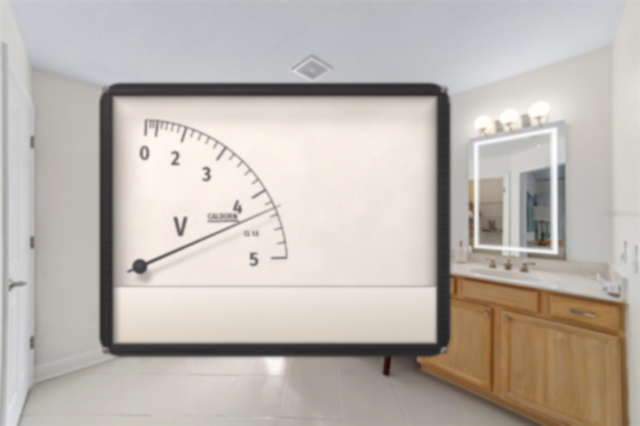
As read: 4.3 V
